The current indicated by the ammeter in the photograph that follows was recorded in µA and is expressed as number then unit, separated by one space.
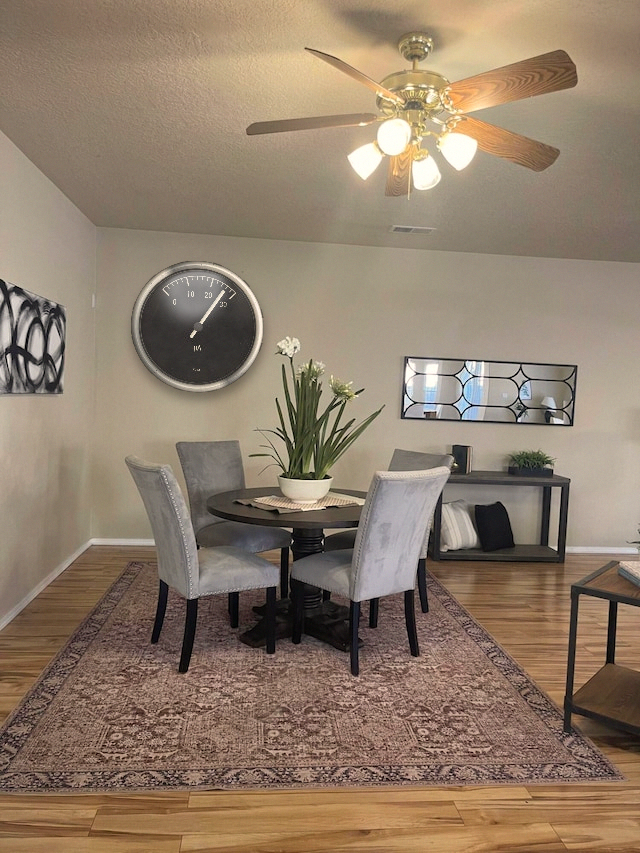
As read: 26 µA
